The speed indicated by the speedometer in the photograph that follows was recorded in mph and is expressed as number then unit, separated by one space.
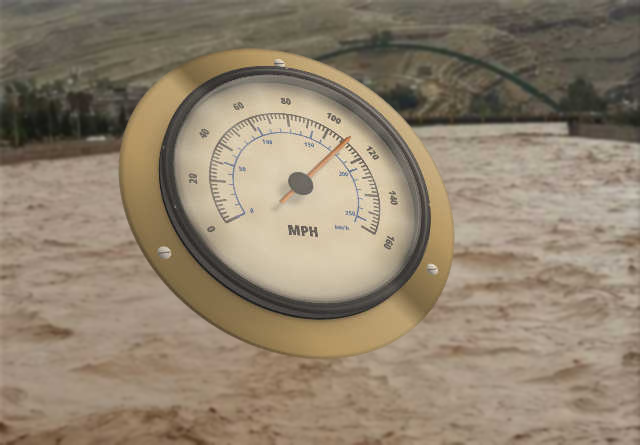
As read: 110 mph
